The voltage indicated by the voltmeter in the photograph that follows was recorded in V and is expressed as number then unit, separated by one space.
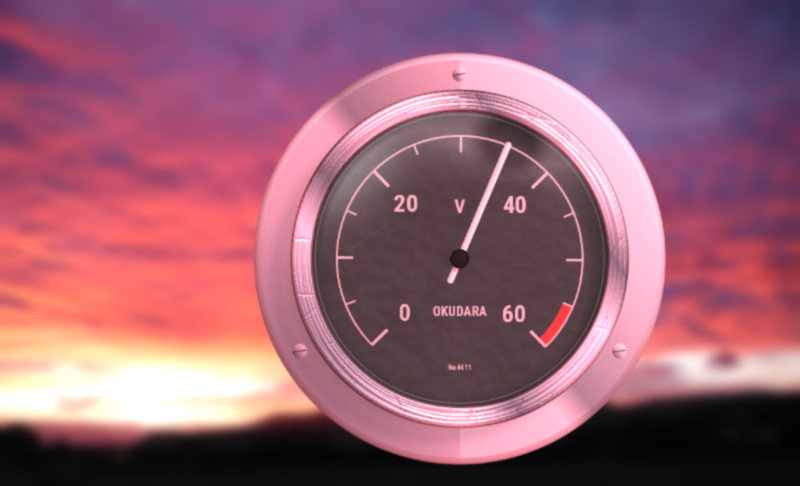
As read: 35 V
